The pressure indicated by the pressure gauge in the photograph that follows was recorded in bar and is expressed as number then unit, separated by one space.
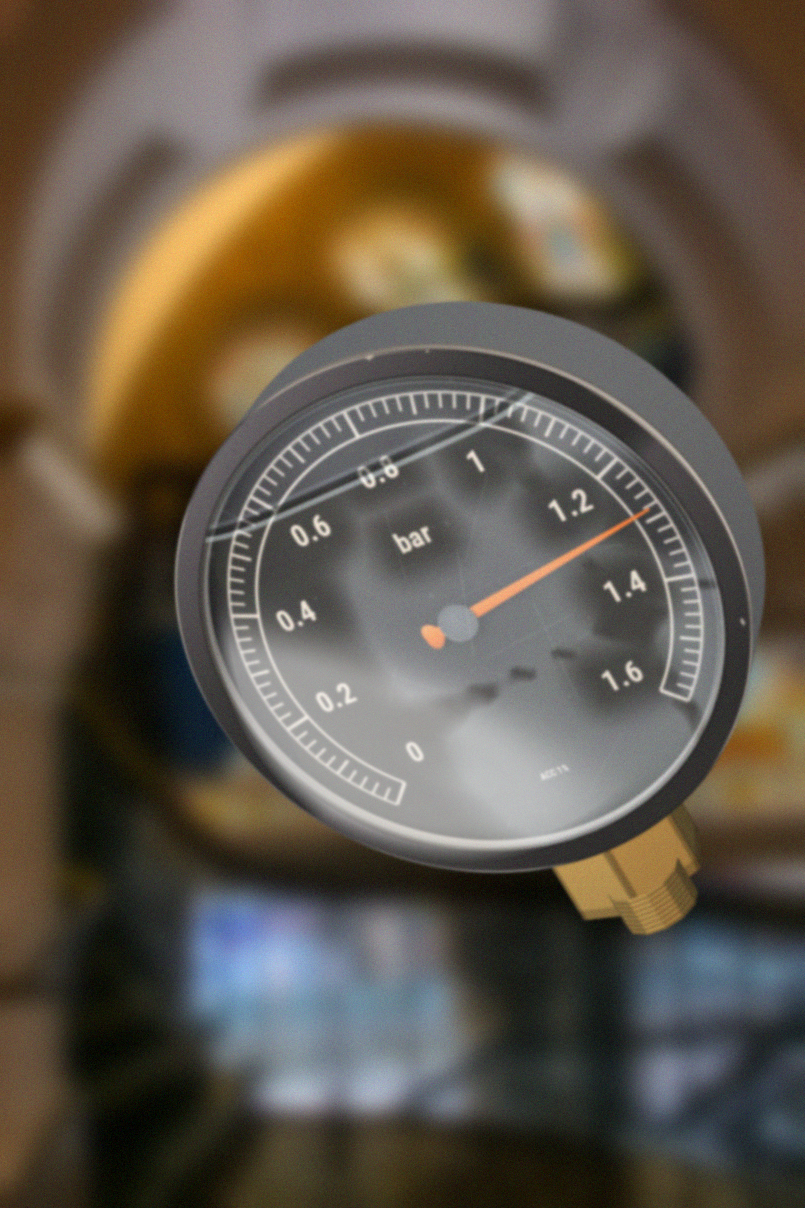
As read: 1.28 bar
